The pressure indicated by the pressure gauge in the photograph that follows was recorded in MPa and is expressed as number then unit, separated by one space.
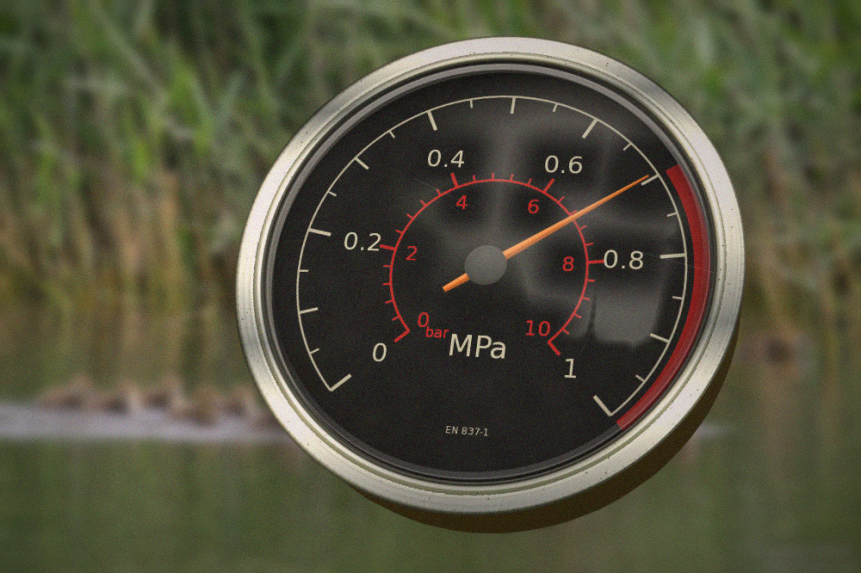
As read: 0.7 MPa
